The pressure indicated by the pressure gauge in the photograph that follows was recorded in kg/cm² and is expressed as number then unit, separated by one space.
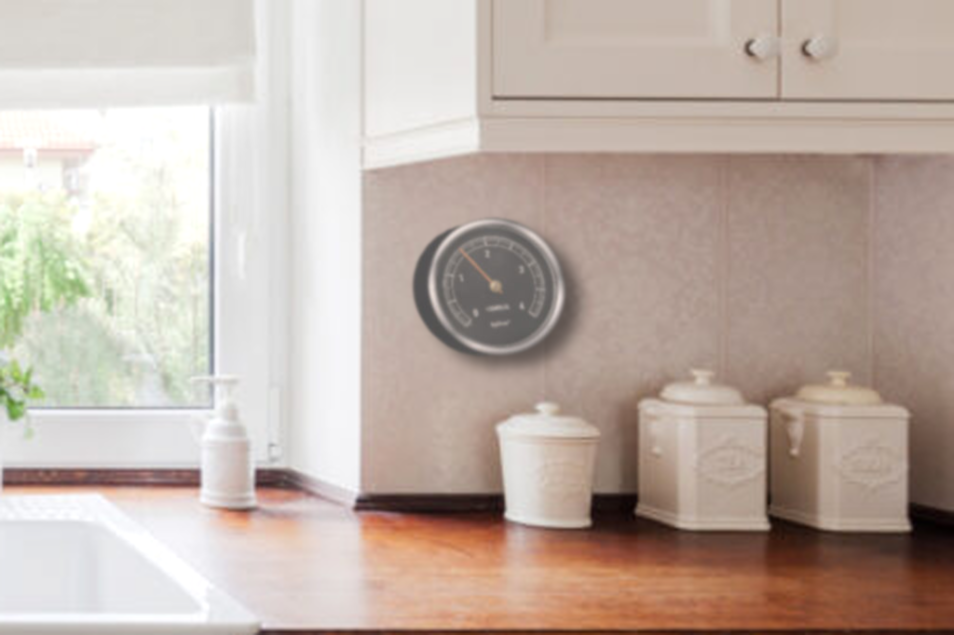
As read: 1.5 kg/cm²
